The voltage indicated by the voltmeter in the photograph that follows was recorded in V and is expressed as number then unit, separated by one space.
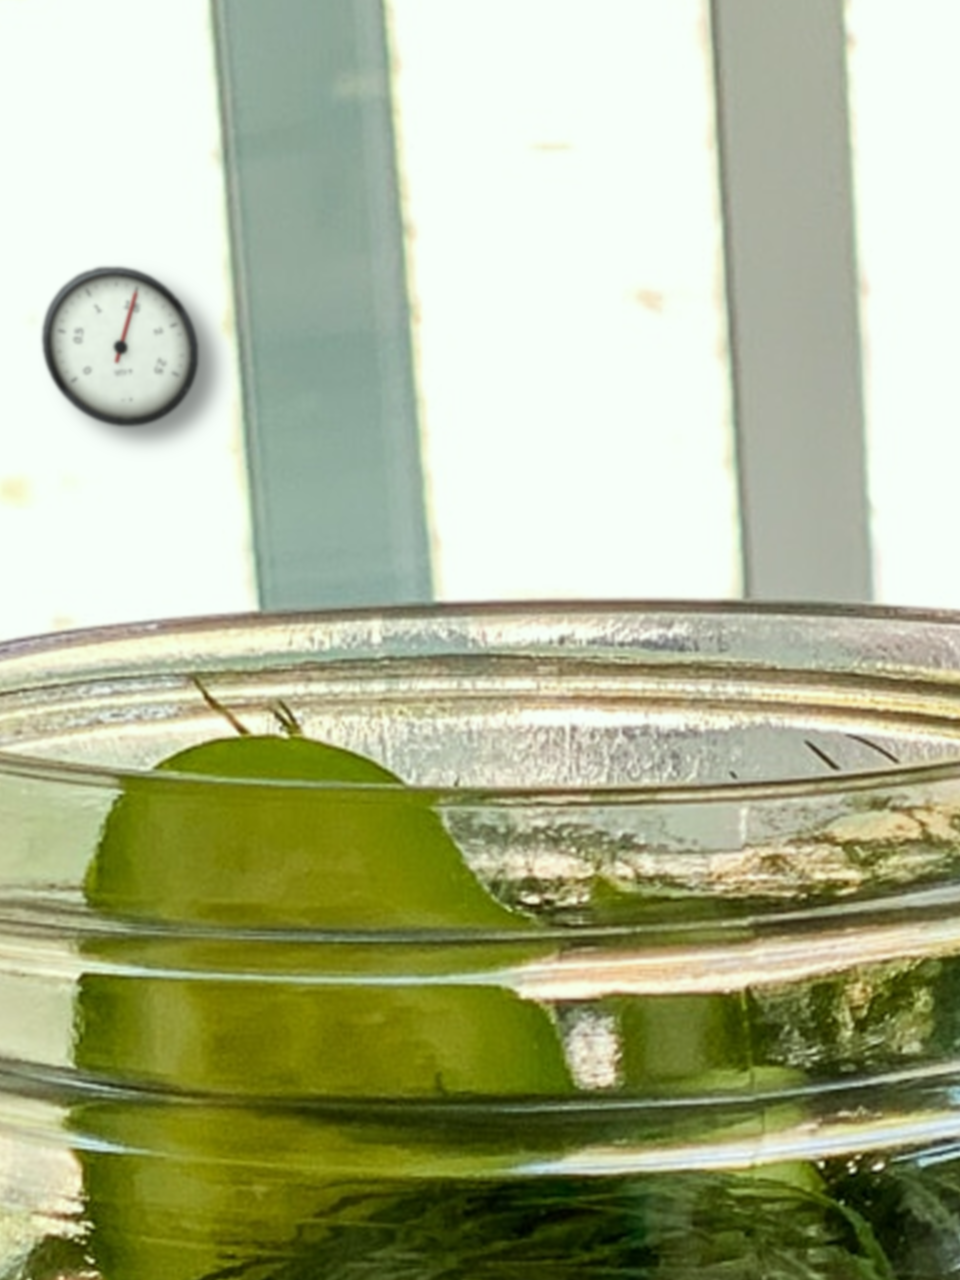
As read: 1.5 V
